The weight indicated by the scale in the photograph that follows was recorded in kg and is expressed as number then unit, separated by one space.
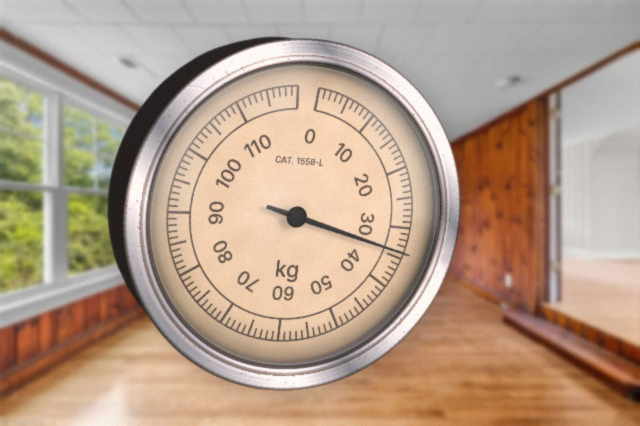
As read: 34 kg
